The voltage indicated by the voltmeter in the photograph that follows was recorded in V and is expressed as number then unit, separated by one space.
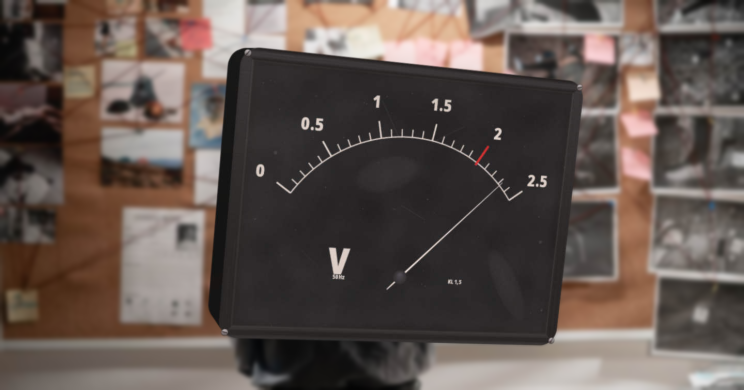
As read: 2.3 V
